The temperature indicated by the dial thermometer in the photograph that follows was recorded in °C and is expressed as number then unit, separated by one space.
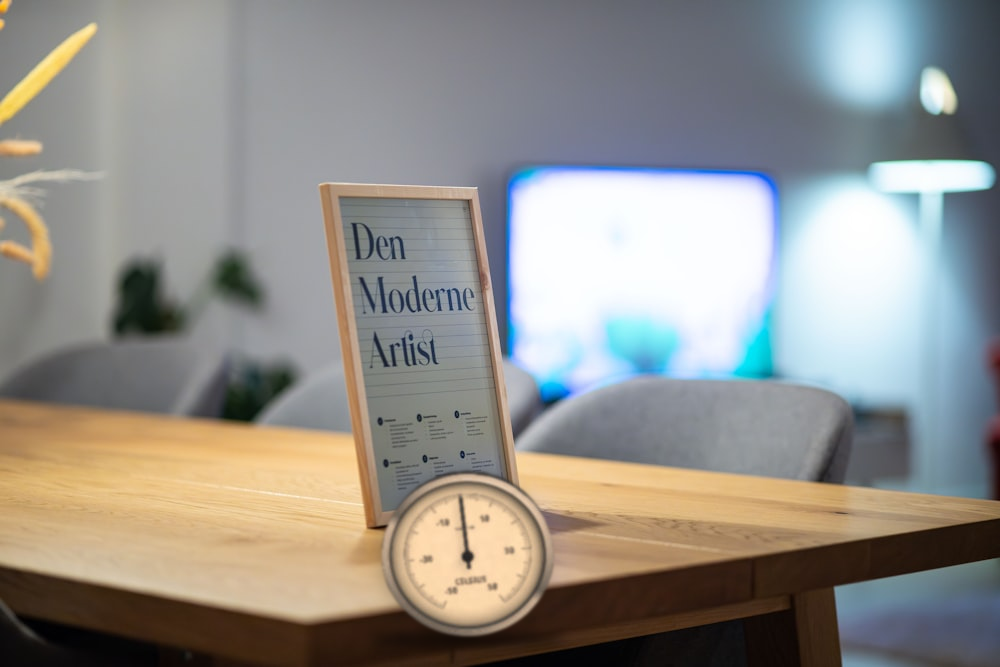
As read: 0 °C
